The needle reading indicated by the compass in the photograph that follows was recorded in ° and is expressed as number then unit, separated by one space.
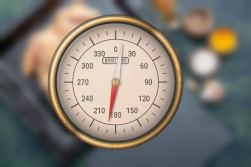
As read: 190 °
